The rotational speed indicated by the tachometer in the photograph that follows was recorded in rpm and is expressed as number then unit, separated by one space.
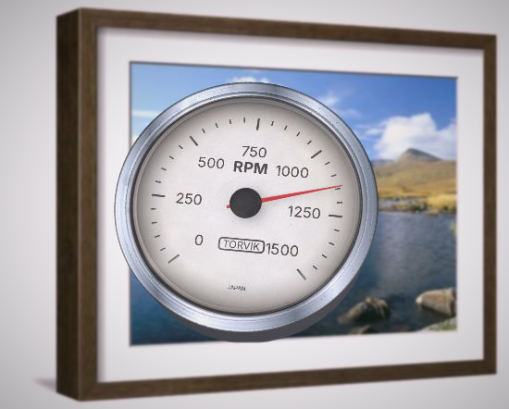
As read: 1150 rpm
